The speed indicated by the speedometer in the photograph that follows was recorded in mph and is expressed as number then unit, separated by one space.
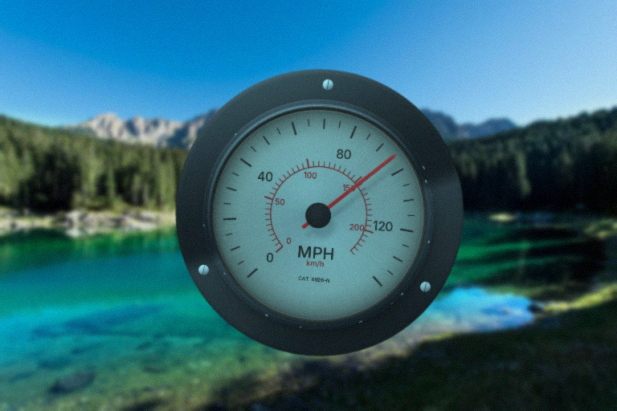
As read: 95 mph
